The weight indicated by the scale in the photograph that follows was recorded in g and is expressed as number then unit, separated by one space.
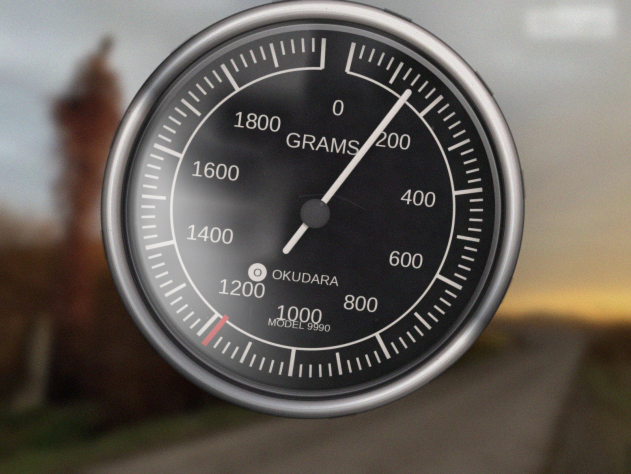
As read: 140 g
